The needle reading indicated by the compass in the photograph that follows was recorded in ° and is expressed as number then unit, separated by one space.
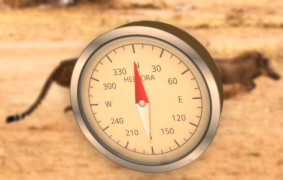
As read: 0 °
